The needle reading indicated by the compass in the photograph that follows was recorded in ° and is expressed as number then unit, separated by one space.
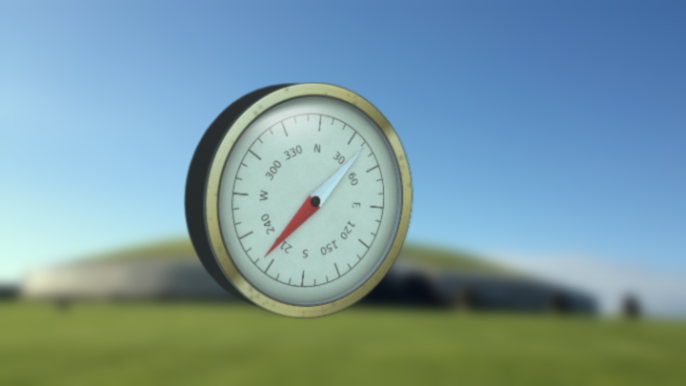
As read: 220 °
